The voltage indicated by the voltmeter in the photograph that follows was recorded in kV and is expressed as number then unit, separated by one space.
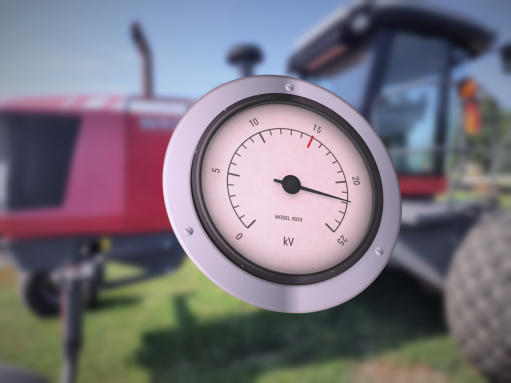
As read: 22 kV
